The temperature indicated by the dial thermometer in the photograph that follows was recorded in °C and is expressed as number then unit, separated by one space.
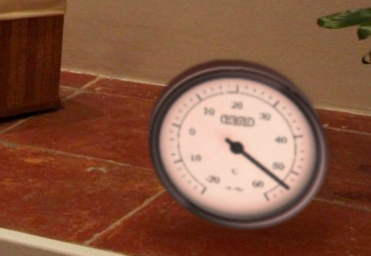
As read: 54 °C
